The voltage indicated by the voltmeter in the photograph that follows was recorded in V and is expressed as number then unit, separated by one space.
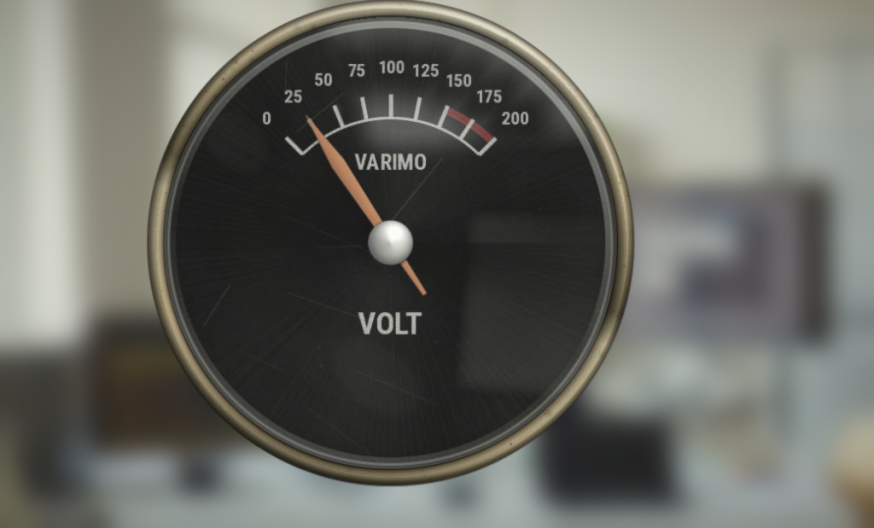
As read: 25 V
